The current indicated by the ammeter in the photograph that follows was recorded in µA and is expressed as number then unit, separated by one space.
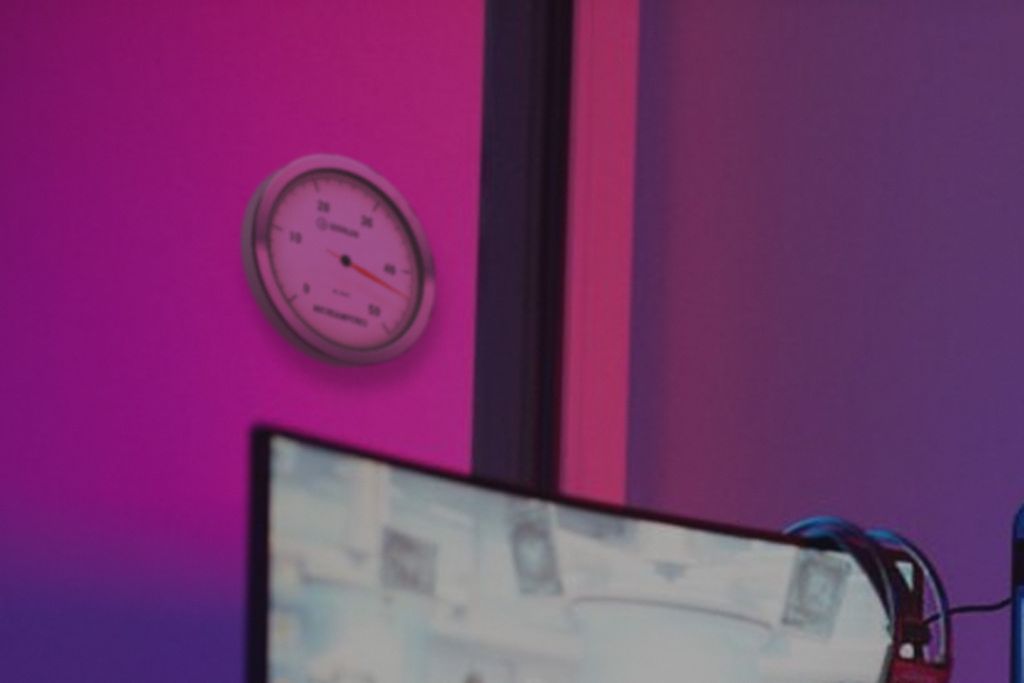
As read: 44 µA
